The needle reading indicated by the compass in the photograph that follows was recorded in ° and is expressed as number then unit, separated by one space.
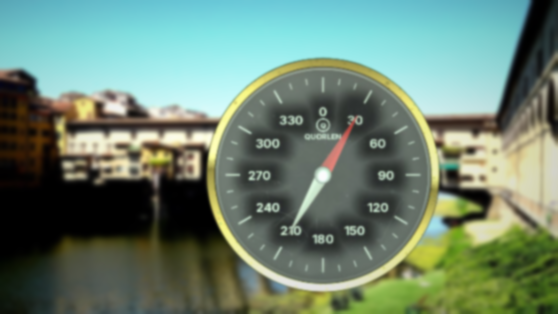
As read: 30 °
